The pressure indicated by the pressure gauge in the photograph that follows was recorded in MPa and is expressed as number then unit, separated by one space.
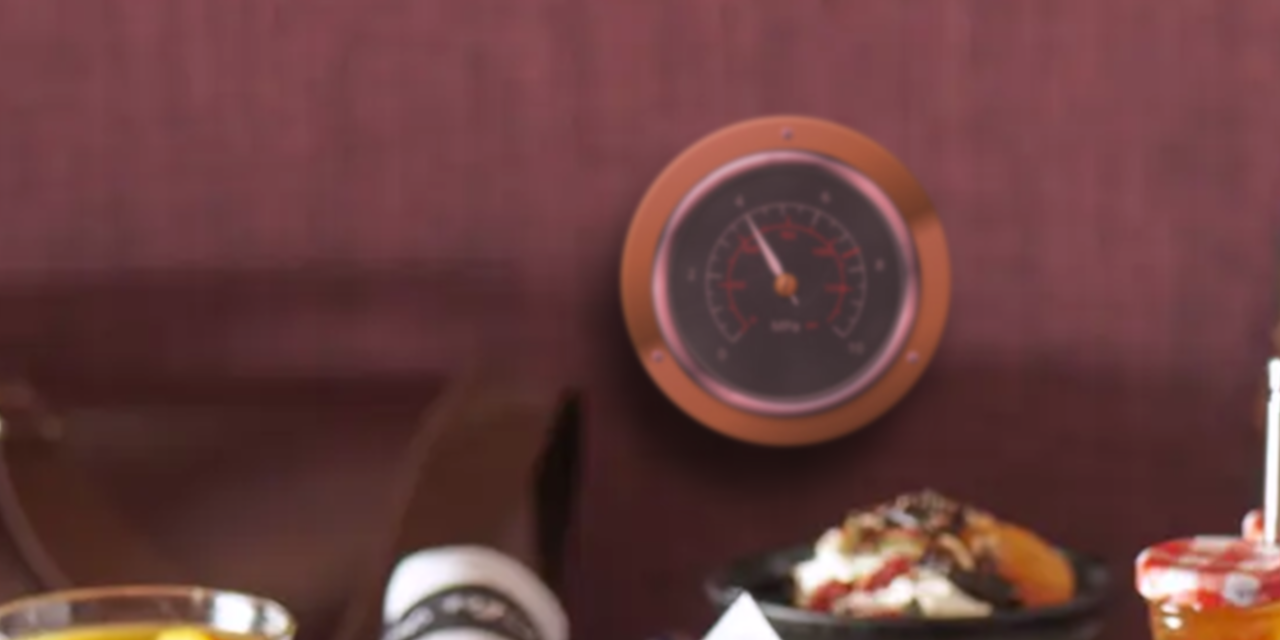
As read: 4 MPa
